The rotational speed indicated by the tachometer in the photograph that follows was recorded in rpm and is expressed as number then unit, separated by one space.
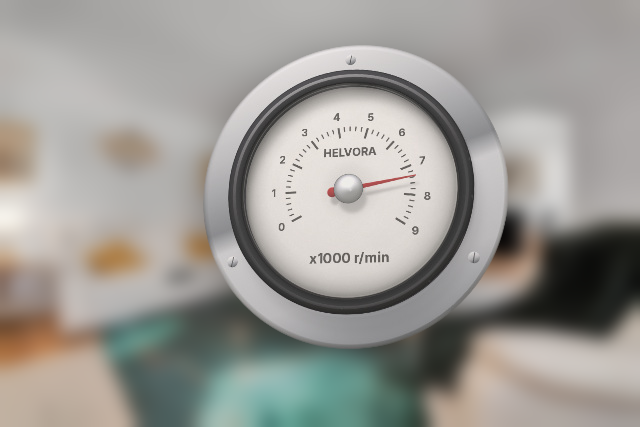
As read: 7400 rpm
